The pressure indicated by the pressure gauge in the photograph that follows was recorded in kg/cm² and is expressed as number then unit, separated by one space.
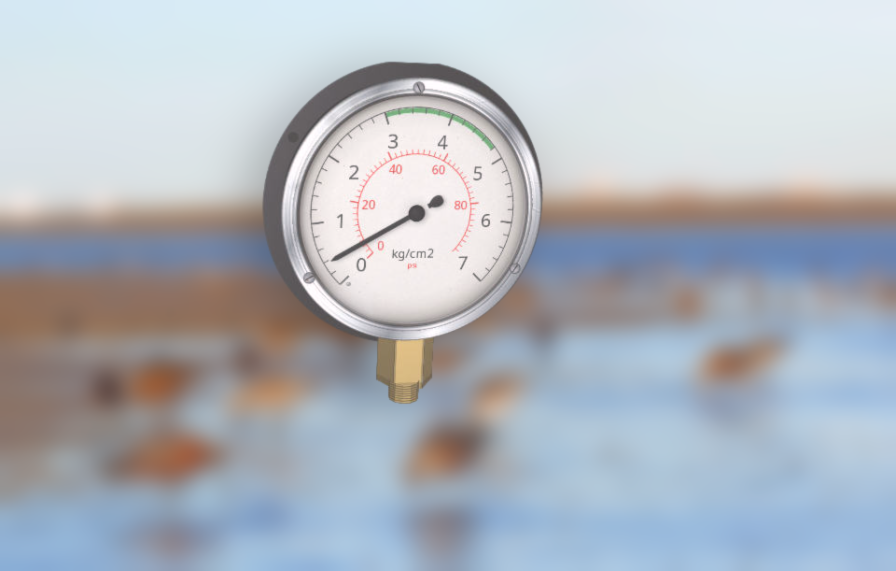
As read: 0.4 kg/cm²
